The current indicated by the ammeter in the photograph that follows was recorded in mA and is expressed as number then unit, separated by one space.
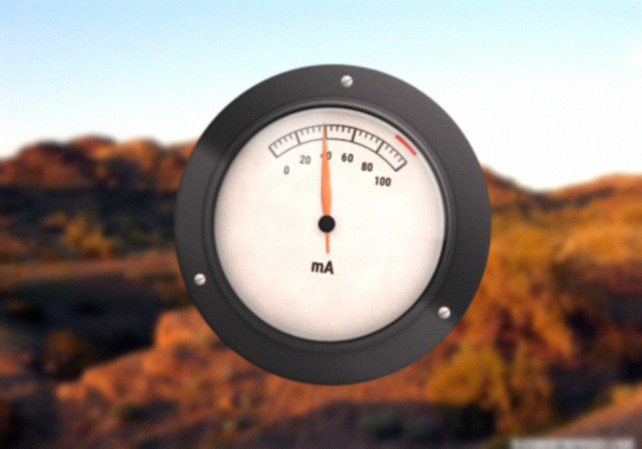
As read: 40 mA
